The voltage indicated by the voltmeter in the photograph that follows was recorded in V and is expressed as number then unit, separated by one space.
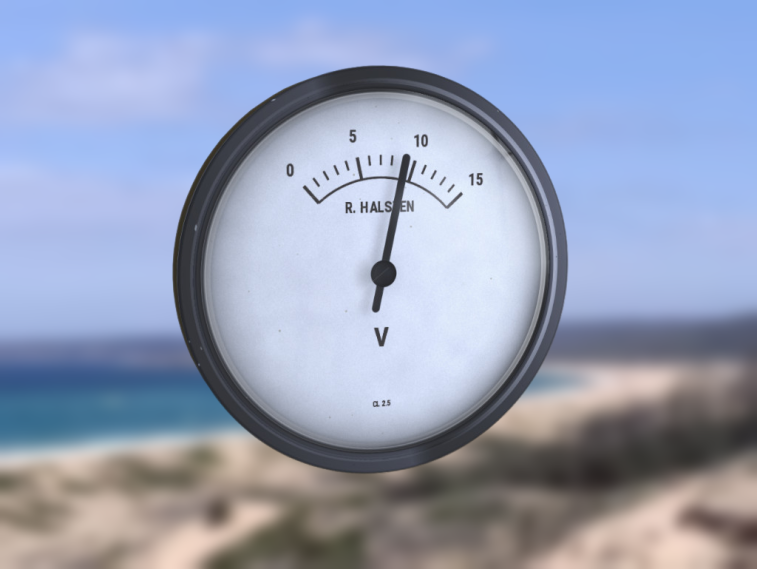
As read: 9 V
